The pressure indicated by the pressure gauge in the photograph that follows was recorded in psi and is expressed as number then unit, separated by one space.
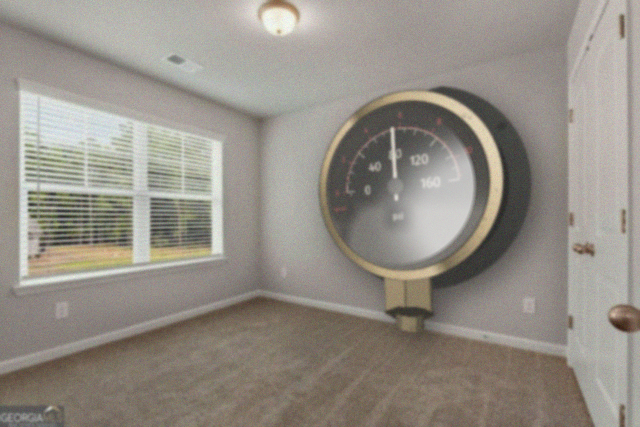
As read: 80 psi
